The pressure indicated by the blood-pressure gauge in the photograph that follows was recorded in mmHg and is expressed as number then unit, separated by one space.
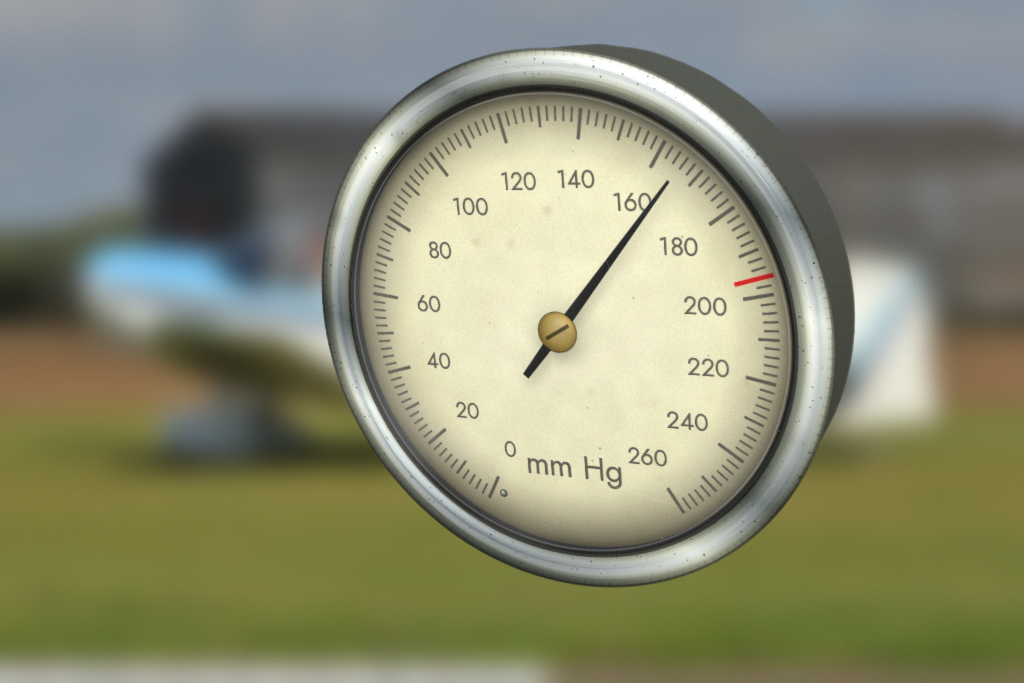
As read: 166 mmHg
